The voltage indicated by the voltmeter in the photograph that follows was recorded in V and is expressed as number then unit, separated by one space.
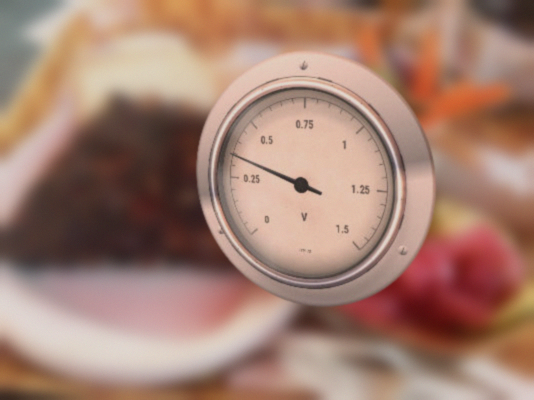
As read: 0.35 V
